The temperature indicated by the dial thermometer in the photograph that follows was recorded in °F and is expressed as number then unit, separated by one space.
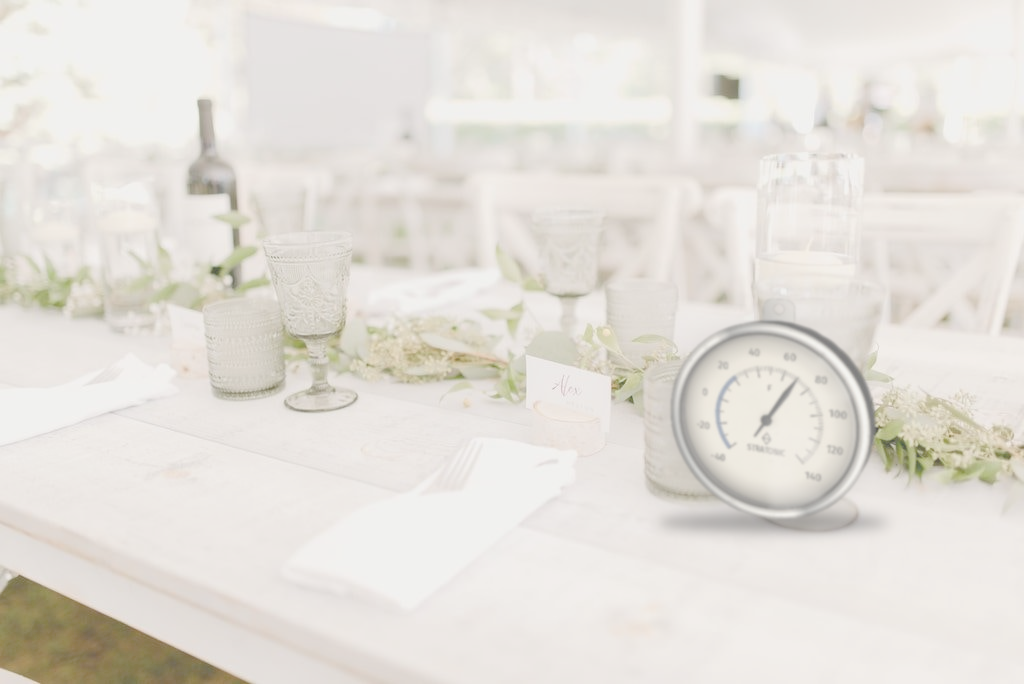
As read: 70 °F
